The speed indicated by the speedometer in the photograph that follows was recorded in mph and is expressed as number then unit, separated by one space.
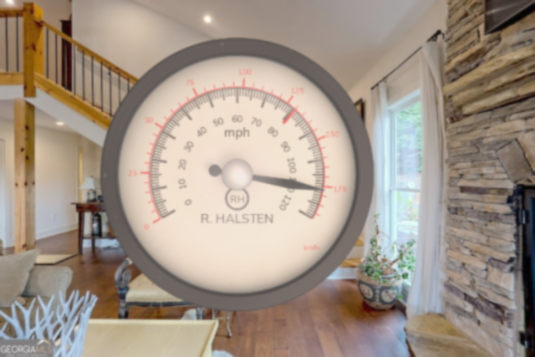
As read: 110 mph
